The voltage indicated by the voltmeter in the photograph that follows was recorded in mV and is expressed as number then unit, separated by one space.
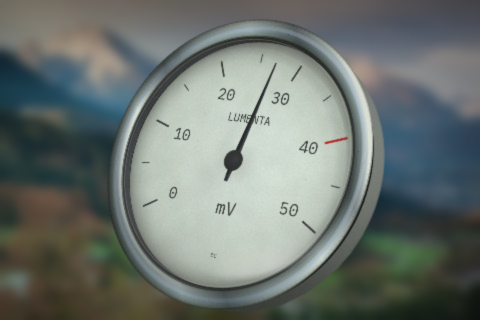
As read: 27.5 mV
